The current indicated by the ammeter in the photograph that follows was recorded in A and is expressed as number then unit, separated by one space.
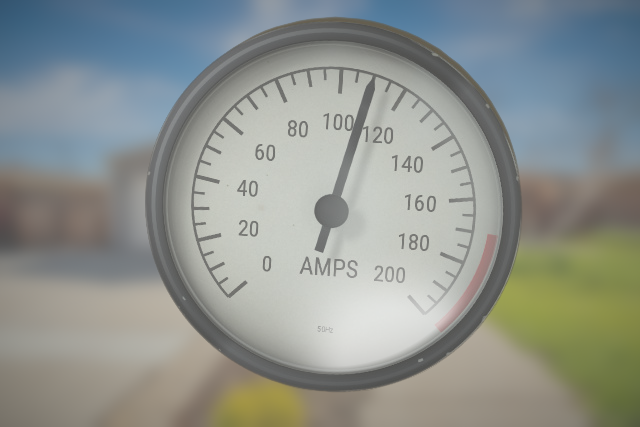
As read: 110 A
